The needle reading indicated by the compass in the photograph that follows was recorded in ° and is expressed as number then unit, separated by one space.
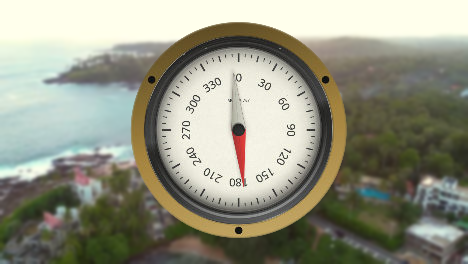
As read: 175 °
